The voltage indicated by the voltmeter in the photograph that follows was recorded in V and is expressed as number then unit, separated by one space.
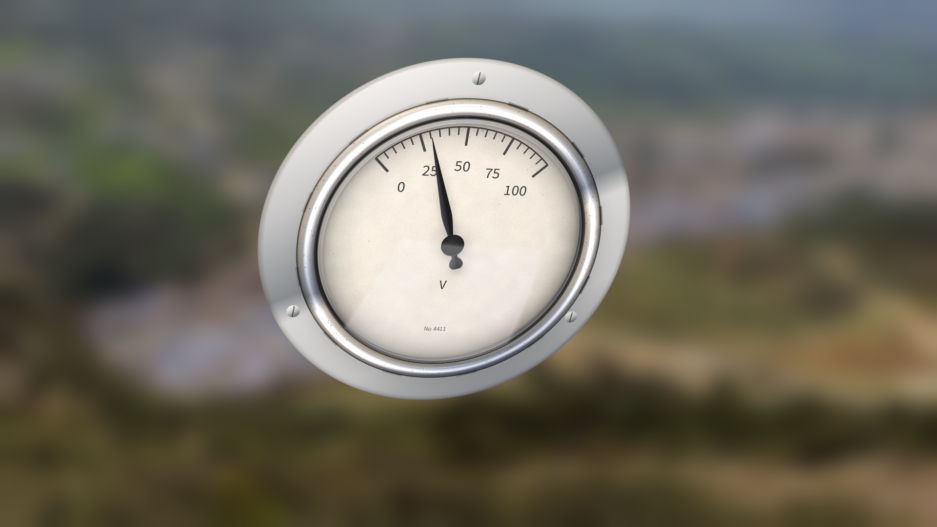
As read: 30 V
